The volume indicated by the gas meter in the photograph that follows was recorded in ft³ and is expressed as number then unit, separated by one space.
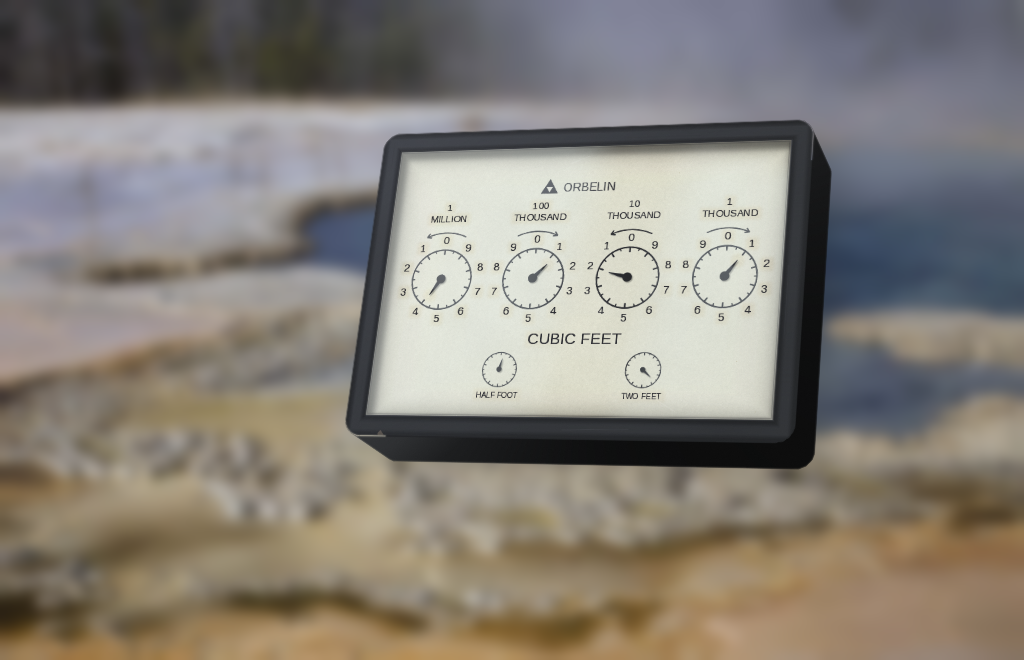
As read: 412100 ft³
